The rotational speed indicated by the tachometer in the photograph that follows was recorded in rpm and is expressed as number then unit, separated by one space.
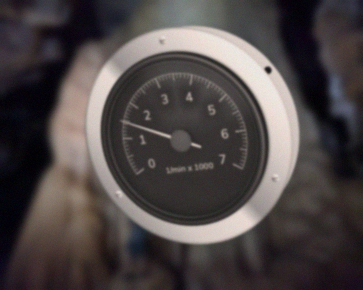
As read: 1500 rpm
